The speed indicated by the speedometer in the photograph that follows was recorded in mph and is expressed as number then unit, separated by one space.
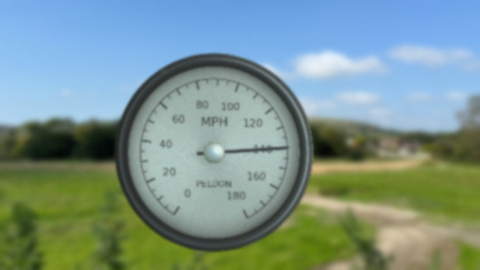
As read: 140 mph
